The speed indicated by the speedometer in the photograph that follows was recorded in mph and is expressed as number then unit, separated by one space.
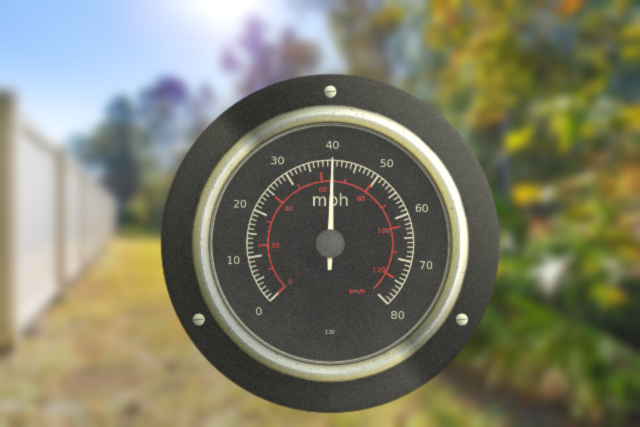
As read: 40 mph
